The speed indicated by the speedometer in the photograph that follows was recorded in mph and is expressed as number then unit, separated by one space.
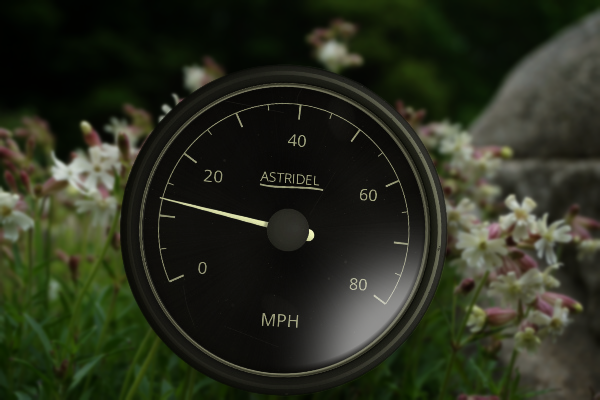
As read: 12.5 mph
